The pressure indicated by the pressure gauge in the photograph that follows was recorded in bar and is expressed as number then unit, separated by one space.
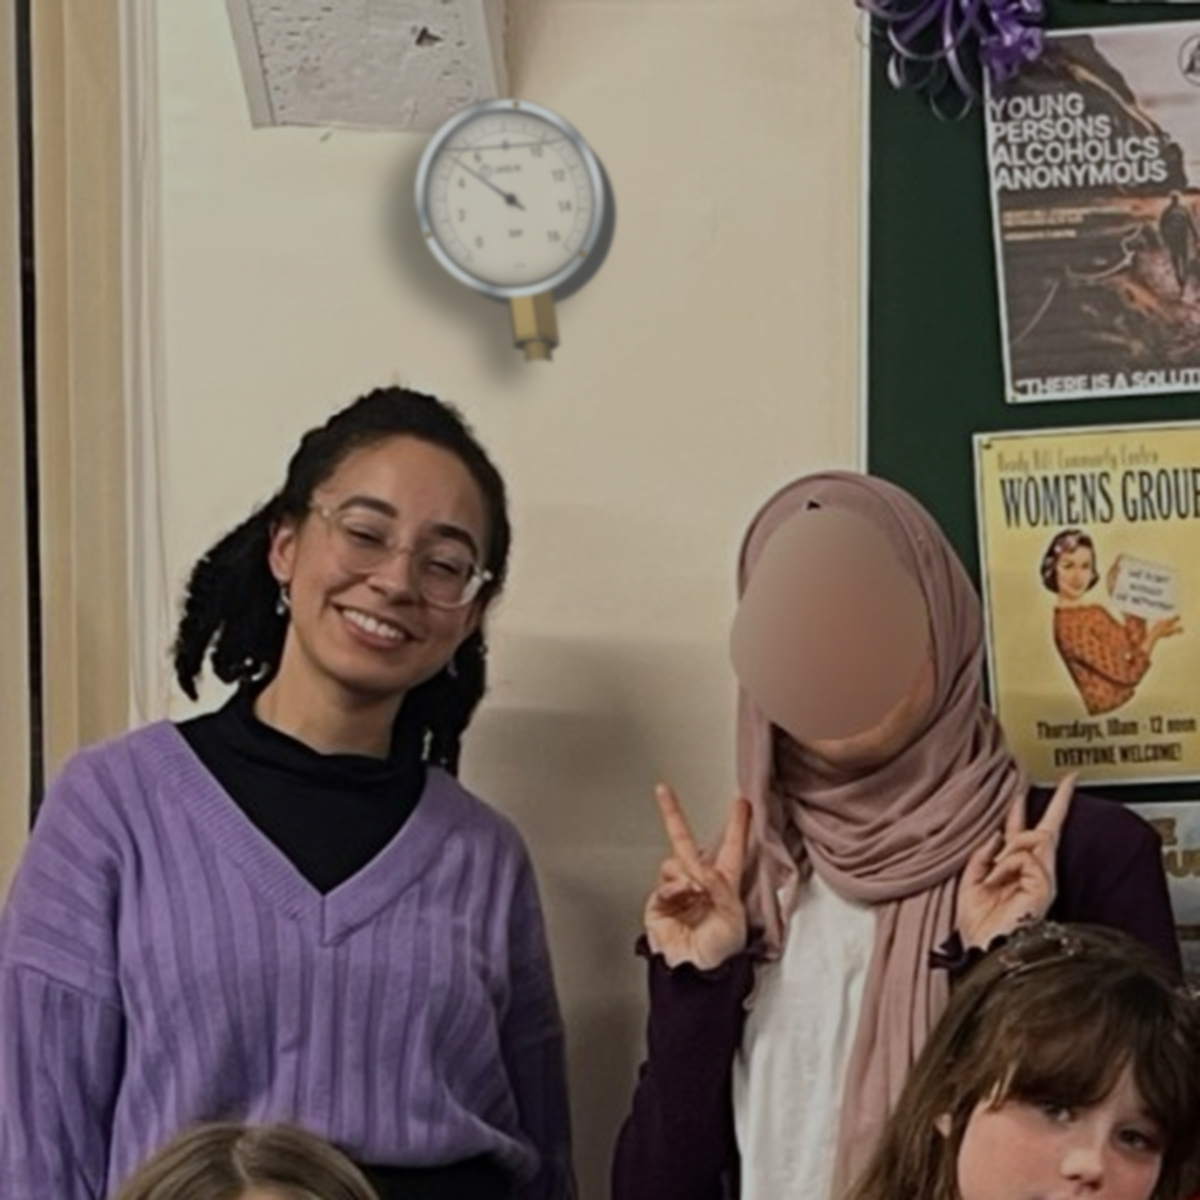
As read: 5 bar
